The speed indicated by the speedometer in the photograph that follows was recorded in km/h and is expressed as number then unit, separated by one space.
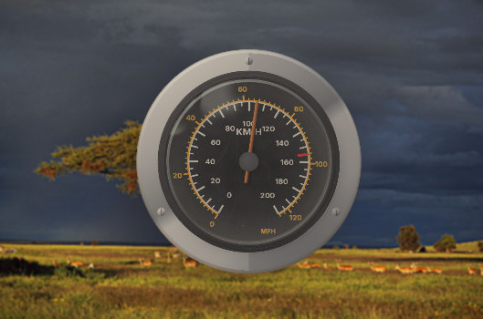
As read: 105 km/h
